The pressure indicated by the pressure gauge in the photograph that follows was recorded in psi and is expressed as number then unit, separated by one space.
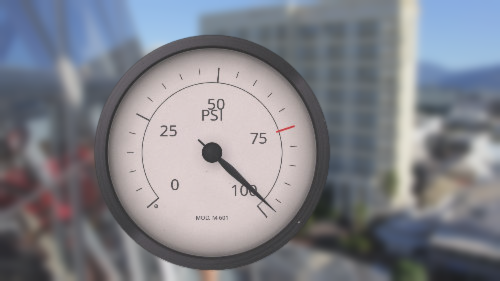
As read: 97.5 psi
